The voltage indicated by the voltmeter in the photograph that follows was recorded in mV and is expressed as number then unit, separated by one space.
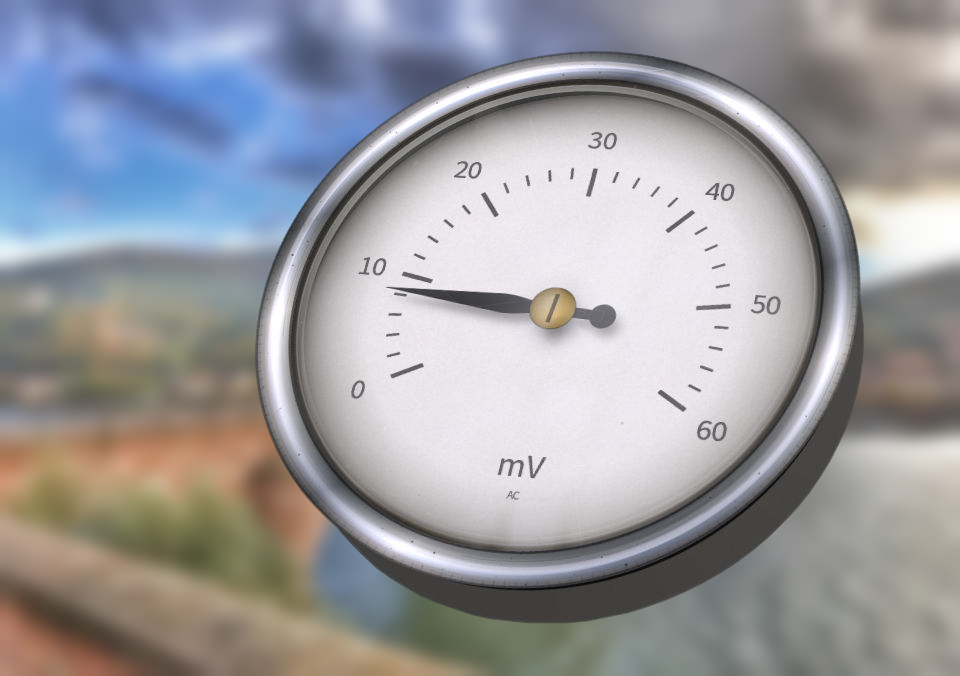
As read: 8 mV
